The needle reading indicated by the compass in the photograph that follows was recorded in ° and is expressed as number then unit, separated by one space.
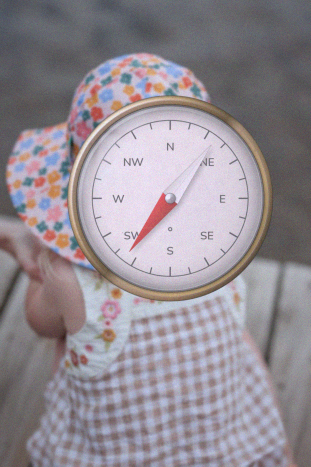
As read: 217.5 °
